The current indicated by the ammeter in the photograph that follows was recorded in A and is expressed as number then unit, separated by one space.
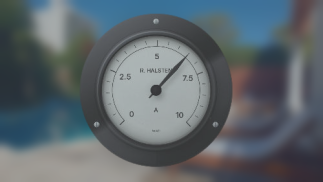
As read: 6.5 A
